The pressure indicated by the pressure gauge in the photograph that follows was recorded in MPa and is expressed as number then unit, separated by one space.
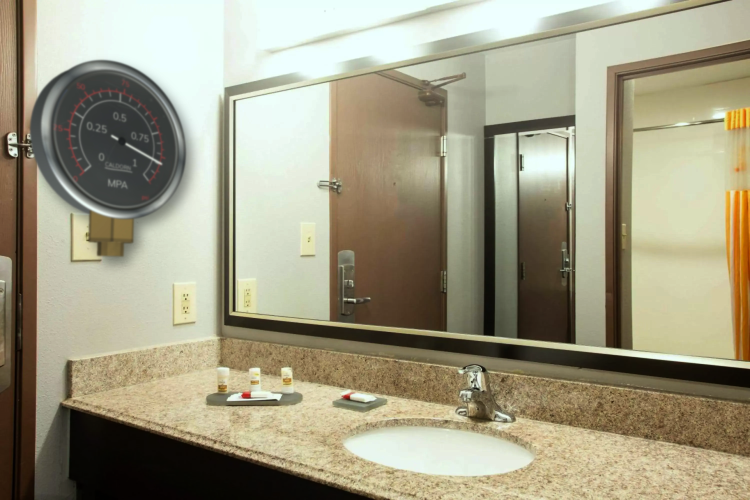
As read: 0.9 MPa
